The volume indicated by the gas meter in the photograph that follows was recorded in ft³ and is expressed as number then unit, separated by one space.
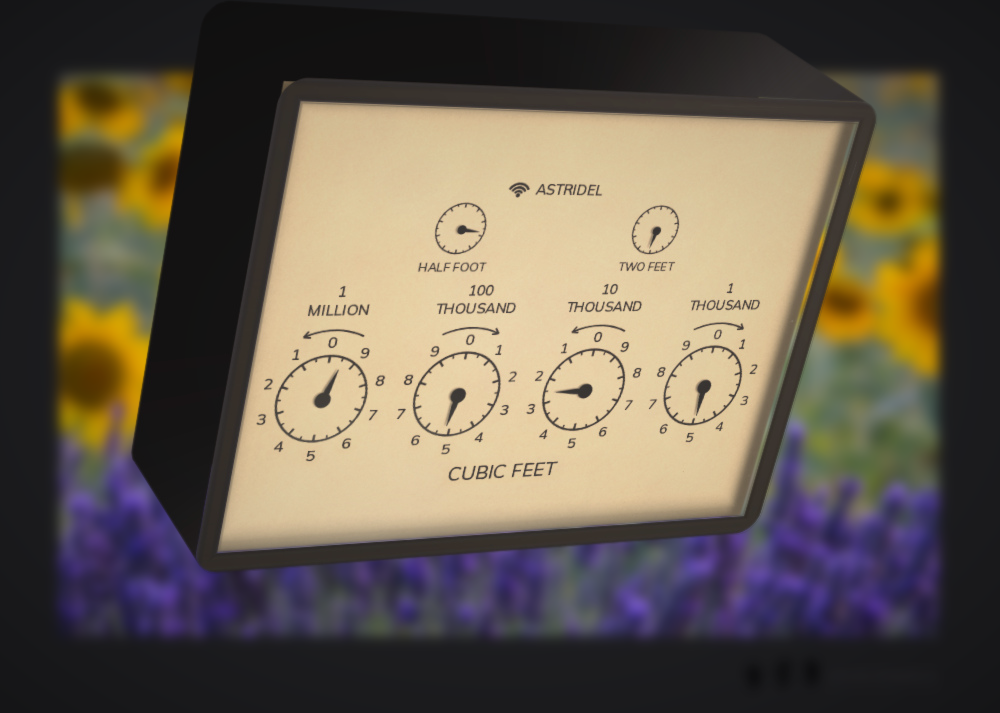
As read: 952500 ft³
